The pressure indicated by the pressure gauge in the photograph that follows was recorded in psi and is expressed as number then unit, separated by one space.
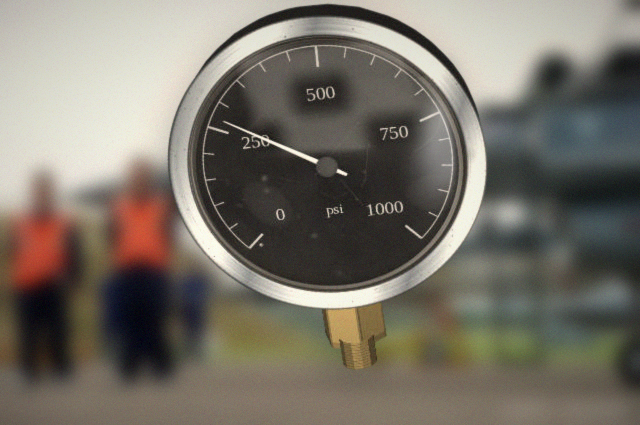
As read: 275 psi
